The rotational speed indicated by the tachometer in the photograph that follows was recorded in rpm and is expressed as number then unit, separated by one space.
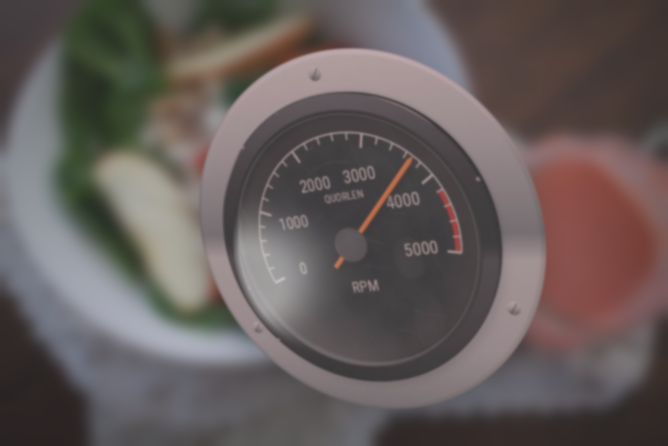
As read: 3700 rpm
